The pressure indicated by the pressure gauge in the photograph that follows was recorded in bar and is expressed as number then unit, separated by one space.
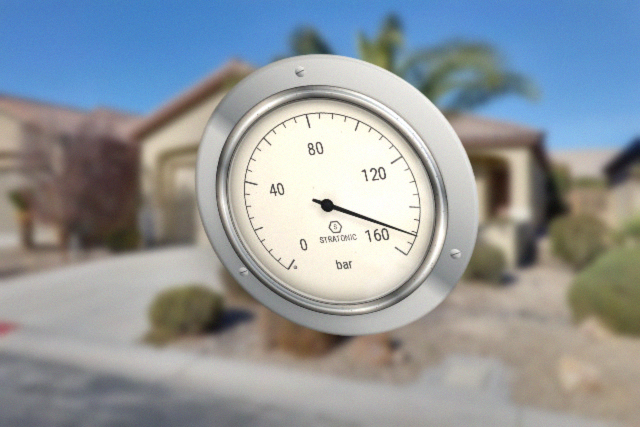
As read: 150 bar
